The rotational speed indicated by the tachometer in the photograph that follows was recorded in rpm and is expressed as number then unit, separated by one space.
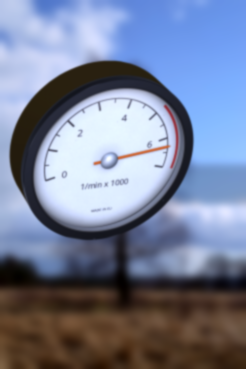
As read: 6250 rpm
